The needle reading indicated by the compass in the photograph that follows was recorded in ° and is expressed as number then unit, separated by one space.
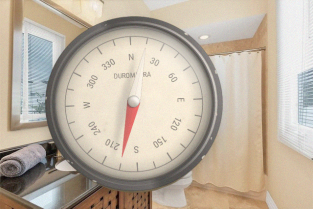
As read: 195 °
